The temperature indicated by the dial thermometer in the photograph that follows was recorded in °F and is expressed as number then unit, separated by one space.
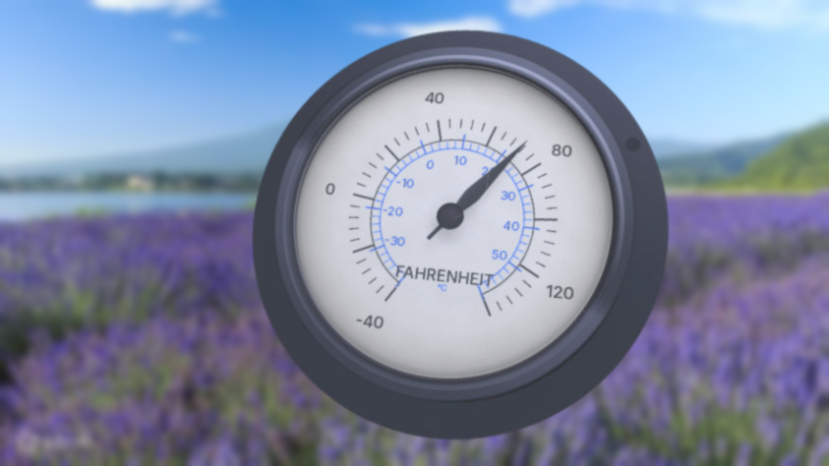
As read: 72 °F
